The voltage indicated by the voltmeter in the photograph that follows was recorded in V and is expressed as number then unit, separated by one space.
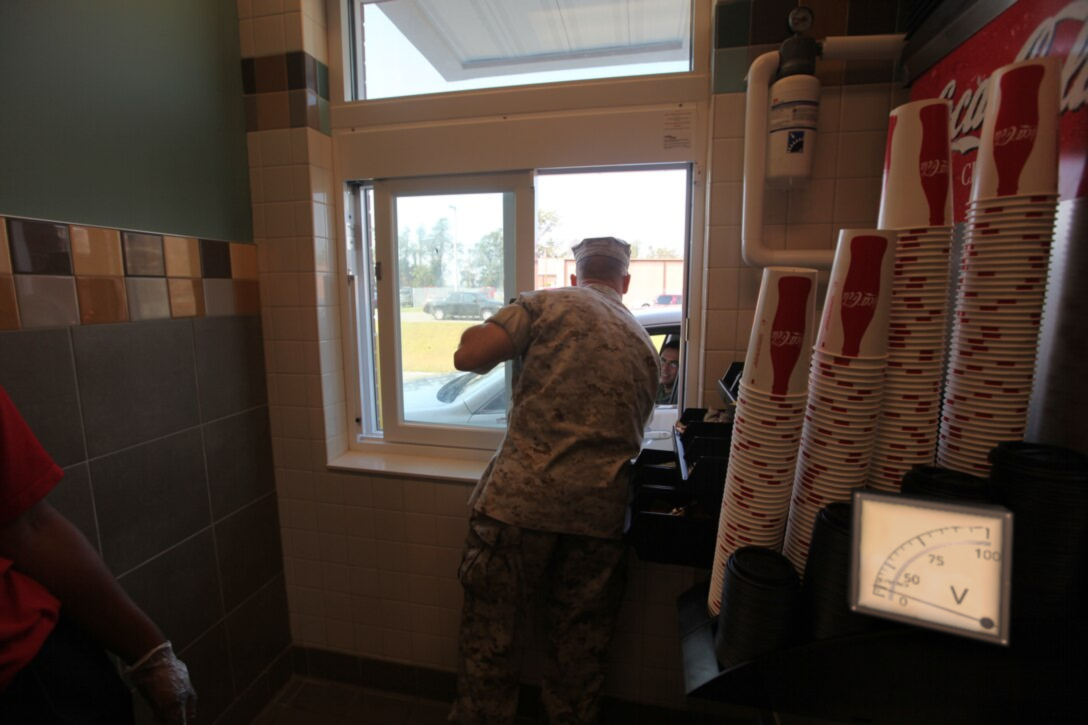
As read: 25 V
